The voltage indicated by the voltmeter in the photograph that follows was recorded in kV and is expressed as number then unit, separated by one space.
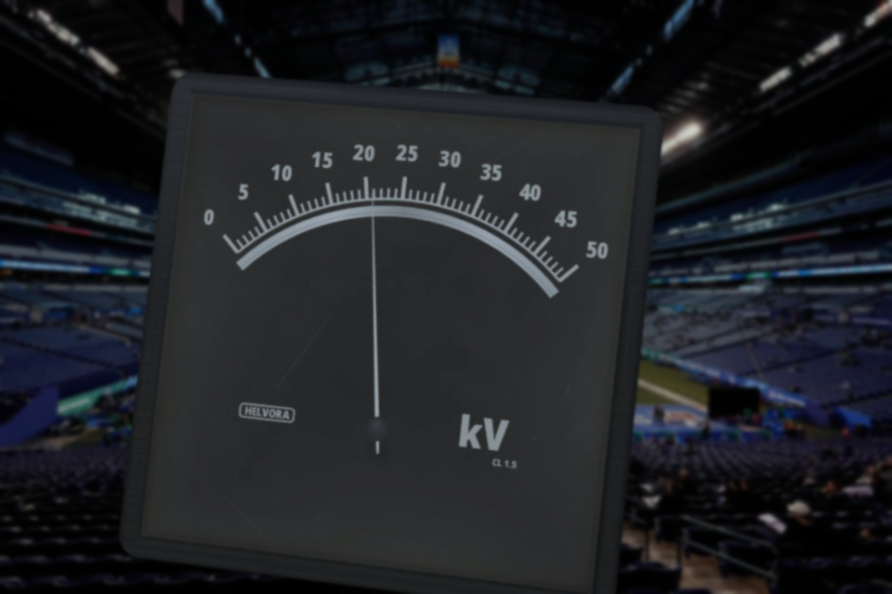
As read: 21 kV
